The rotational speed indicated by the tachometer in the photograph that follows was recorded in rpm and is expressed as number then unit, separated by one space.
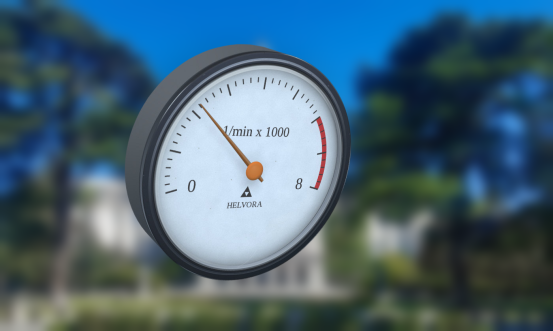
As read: 2200 rpm
